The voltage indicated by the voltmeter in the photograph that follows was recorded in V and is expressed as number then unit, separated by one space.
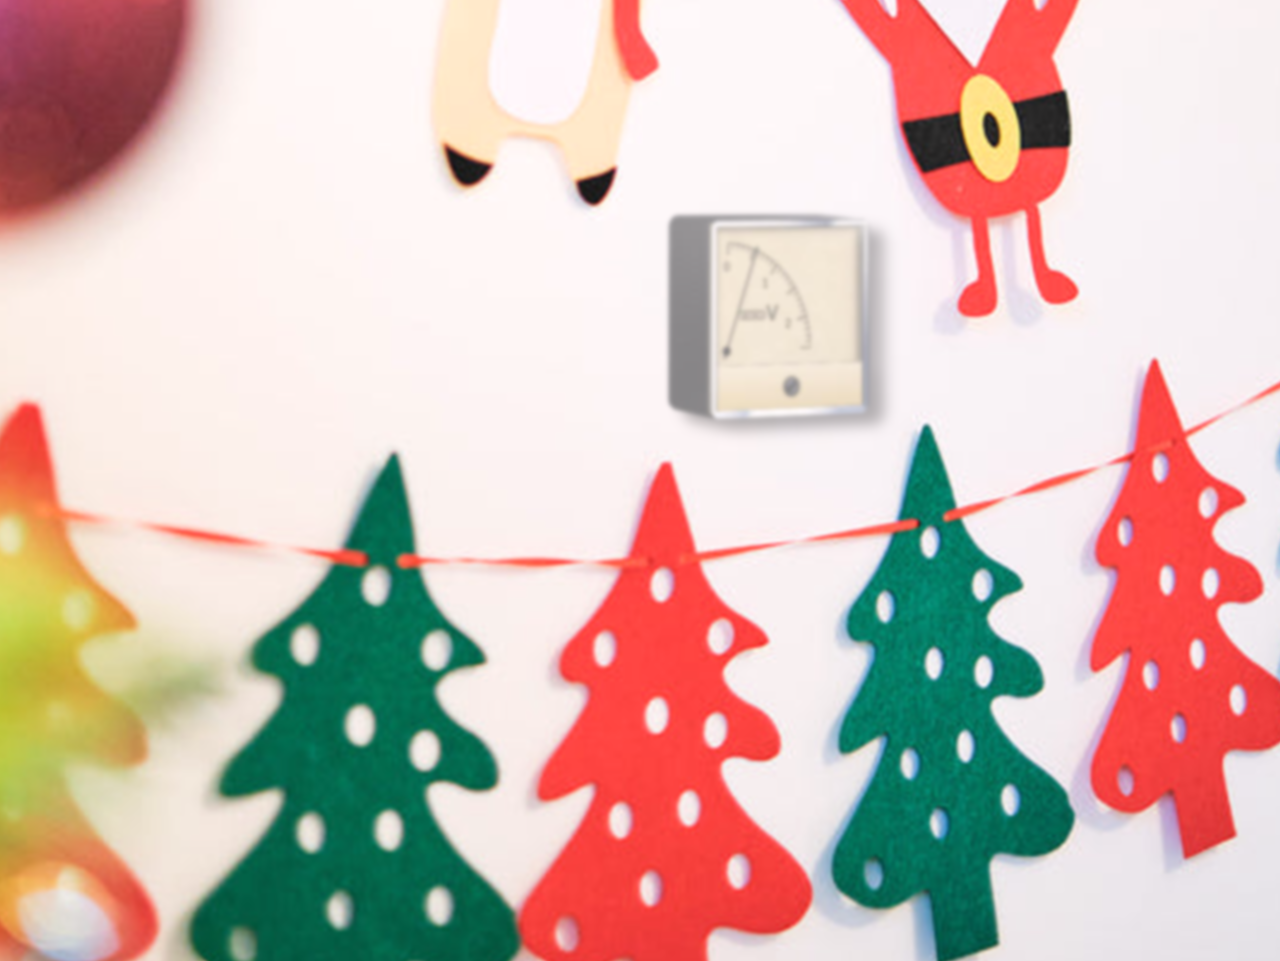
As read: 0.5 V
